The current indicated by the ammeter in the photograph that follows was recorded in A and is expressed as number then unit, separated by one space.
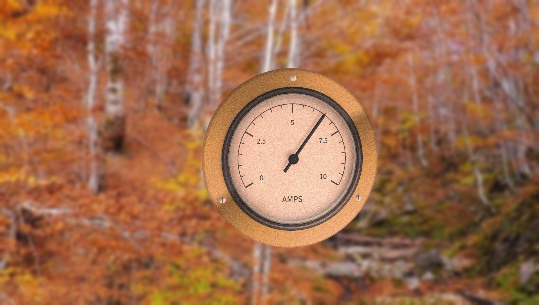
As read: 6.5 A
